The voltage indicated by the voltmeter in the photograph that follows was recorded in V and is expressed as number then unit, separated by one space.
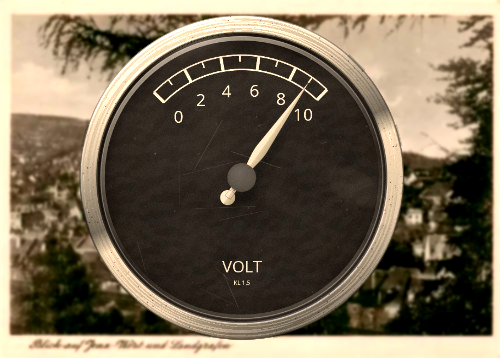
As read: 9 V
